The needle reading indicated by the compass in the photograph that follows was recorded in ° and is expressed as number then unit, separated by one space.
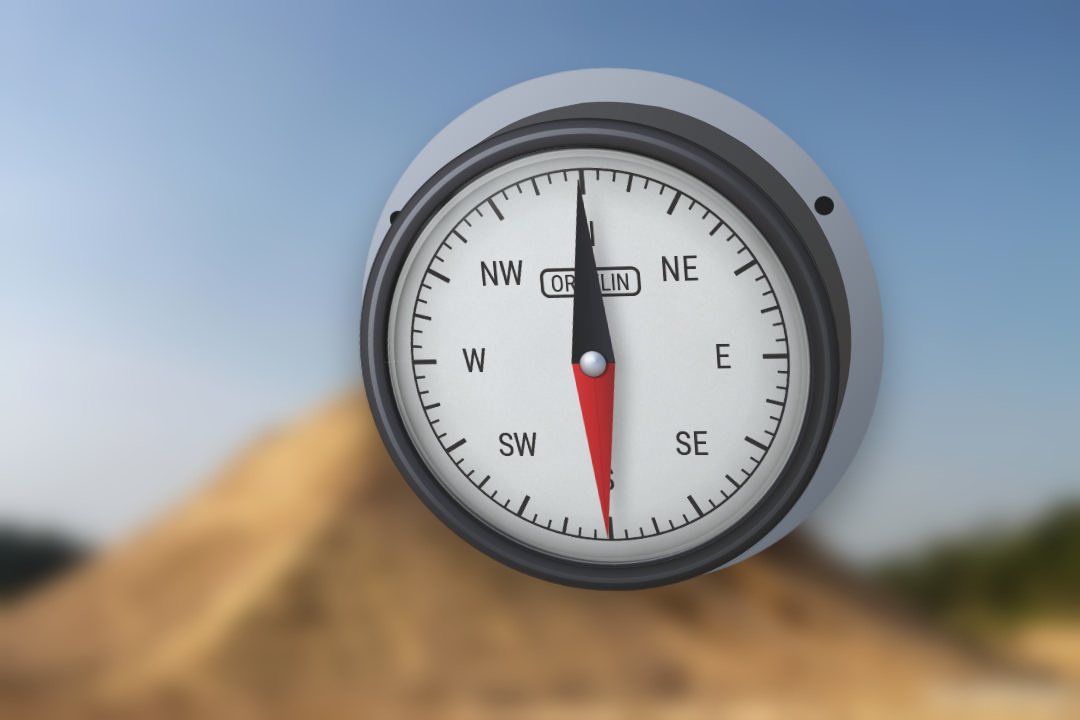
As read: 180 °
